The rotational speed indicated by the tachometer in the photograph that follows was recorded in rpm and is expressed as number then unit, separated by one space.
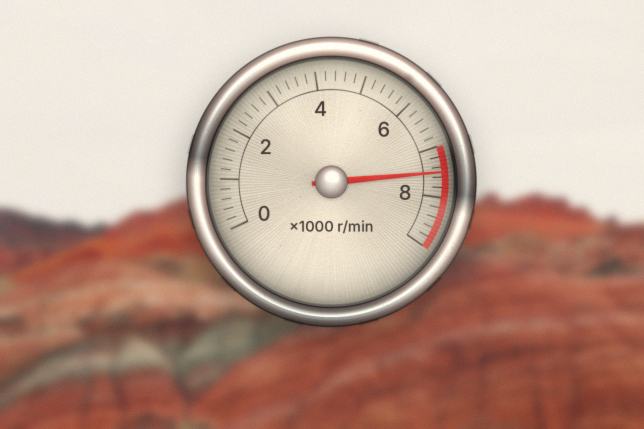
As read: 7500 rpm
